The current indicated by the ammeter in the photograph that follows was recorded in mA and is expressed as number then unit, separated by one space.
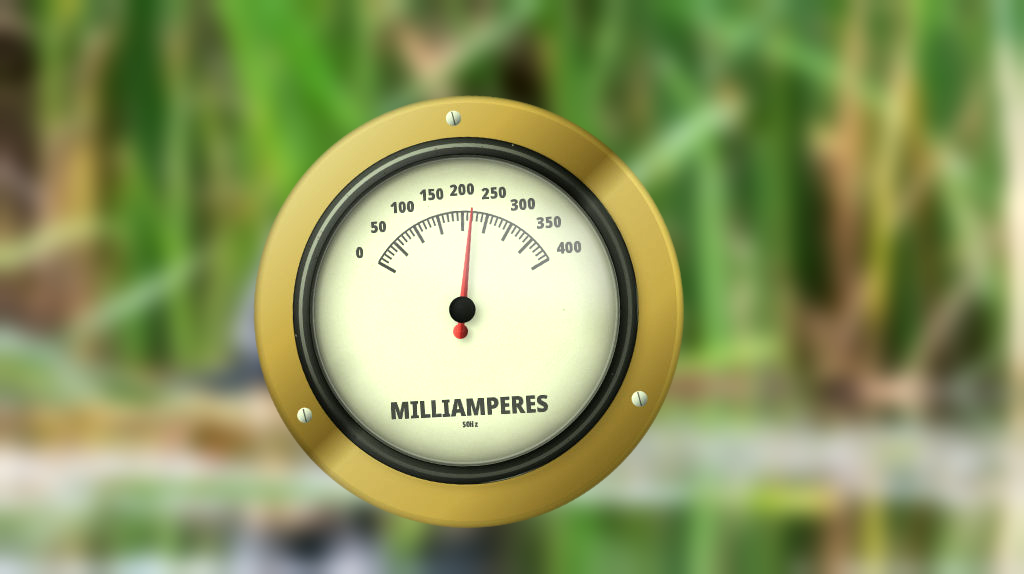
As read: 220 mA
